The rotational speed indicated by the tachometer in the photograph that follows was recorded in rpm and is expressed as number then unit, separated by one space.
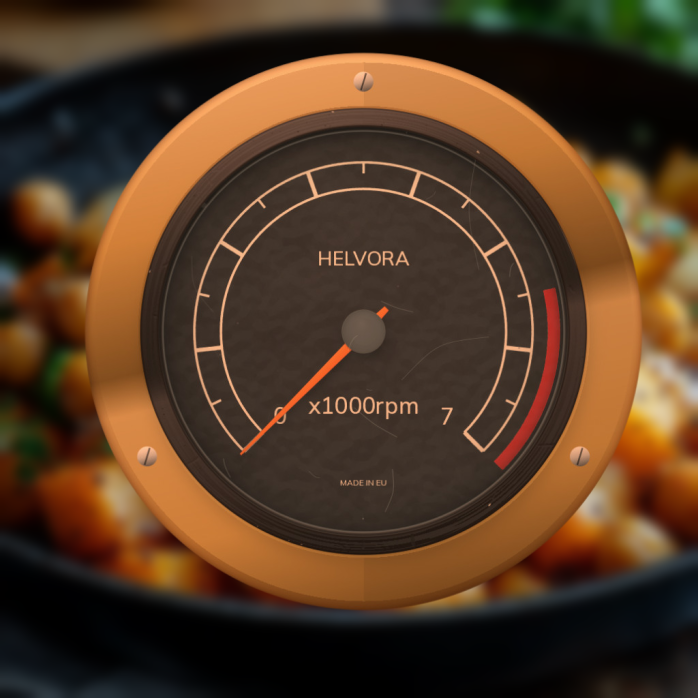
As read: 0 rpm
